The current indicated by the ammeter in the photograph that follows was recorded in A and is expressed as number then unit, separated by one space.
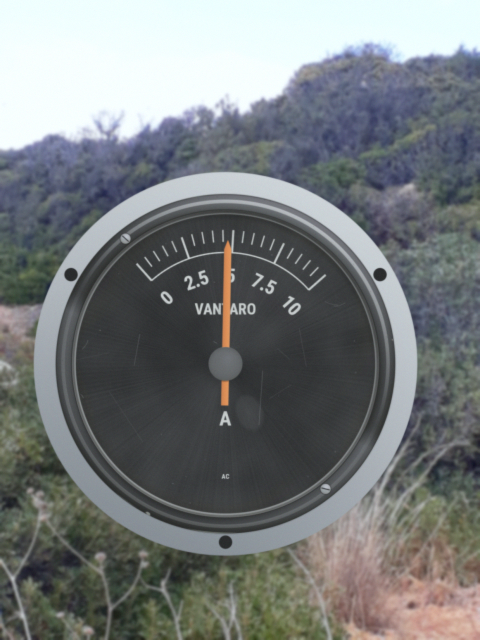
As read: 4.75 A
